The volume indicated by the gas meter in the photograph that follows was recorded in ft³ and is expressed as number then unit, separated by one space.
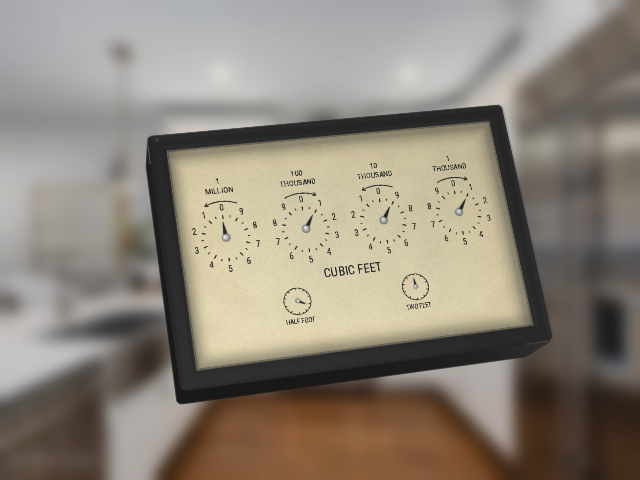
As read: 9100 ft³
